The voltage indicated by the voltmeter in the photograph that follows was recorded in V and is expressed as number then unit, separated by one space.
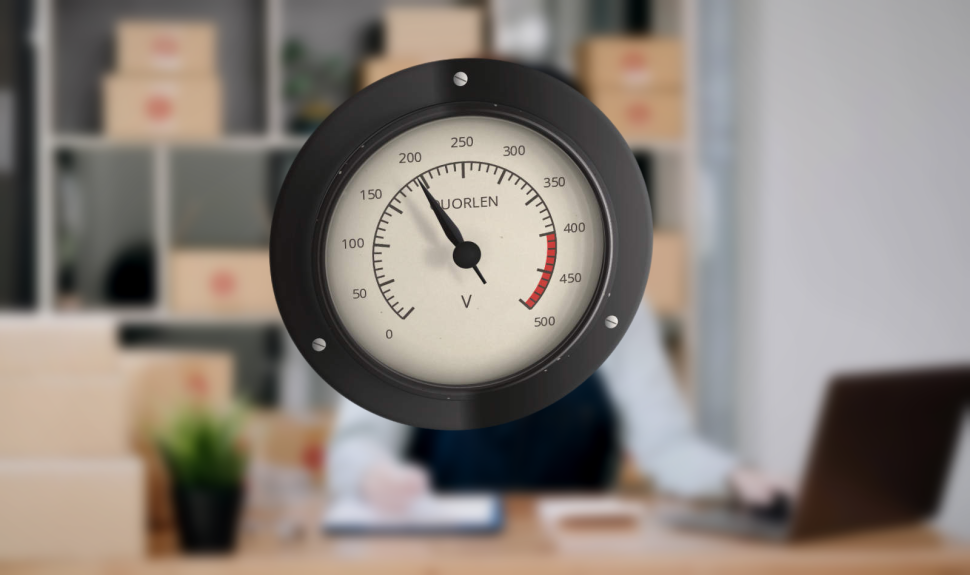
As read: 195 V
